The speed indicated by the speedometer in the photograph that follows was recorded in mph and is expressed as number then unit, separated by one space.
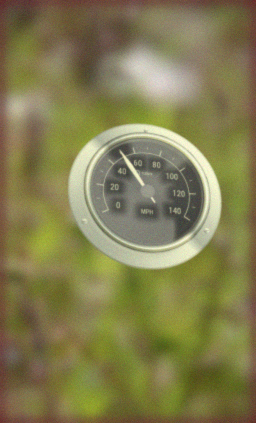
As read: 50 mph
